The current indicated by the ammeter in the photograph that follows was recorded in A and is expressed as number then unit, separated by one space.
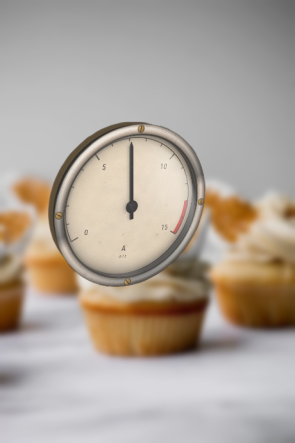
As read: 7 A
